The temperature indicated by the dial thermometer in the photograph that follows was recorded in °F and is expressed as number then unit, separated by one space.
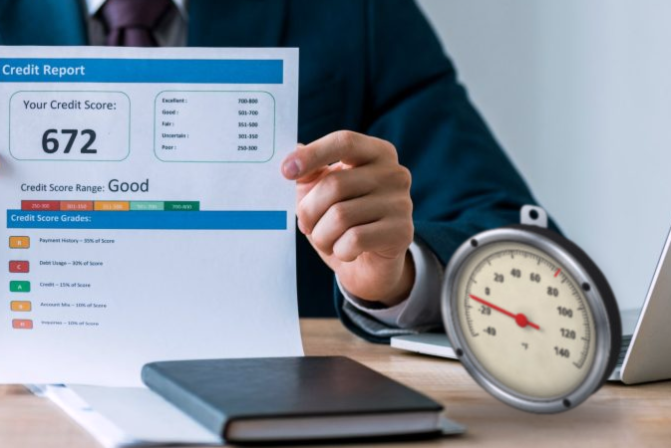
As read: -10 °F
